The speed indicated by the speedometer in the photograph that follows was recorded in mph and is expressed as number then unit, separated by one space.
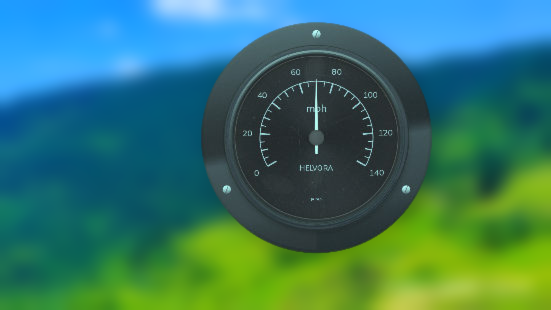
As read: 70 mph
